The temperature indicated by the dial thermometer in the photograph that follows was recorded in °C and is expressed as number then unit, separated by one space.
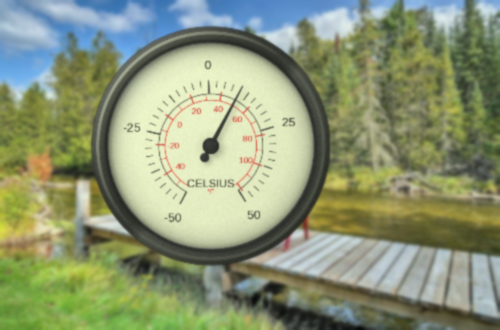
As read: 10 °C
